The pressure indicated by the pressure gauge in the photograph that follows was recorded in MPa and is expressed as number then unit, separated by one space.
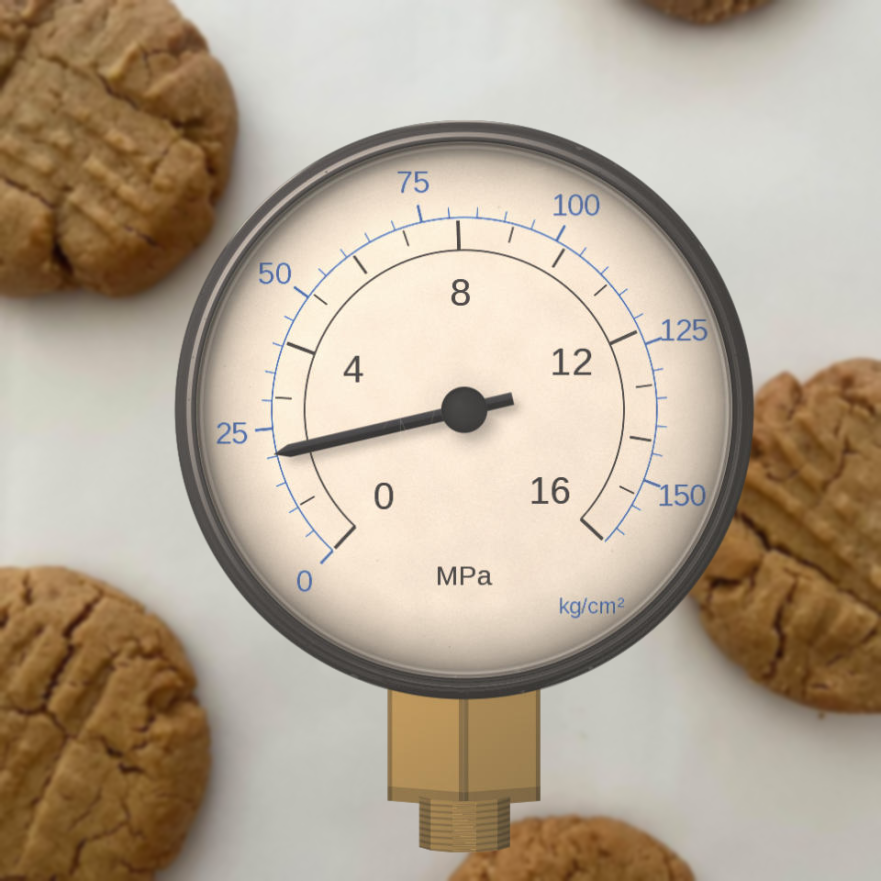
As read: 2 MPa
